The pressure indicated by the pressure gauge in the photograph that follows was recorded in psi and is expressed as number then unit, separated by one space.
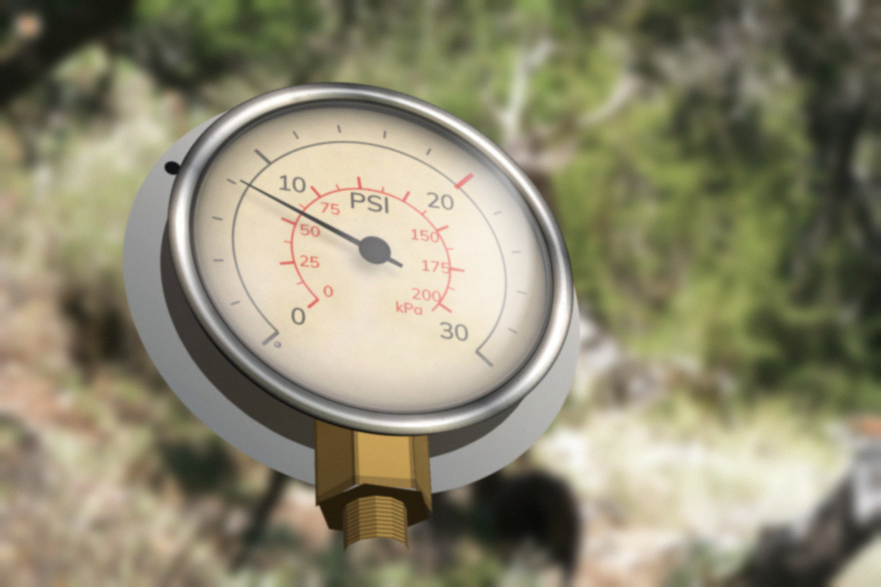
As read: 8 psi
